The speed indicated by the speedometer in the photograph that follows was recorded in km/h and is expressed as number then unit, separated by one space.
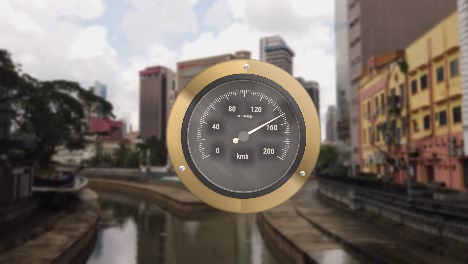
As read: 150 km/h
